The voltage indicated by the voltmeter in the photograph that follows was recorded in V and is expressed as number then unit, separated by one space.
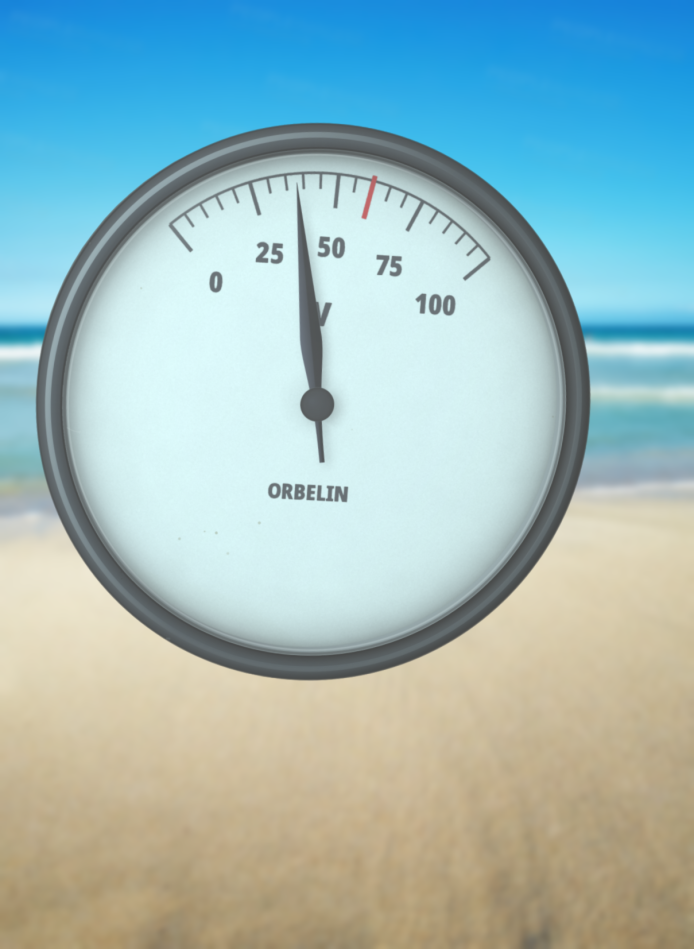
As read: 37.5 V
